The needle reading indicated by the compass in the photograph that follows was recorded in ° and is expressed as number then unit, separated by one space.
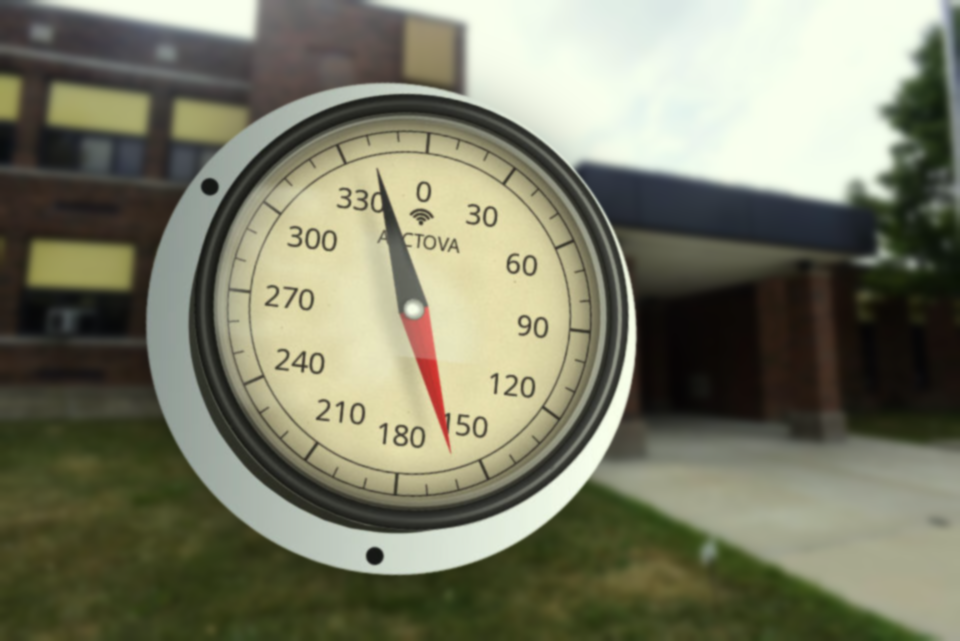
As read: 160 °
